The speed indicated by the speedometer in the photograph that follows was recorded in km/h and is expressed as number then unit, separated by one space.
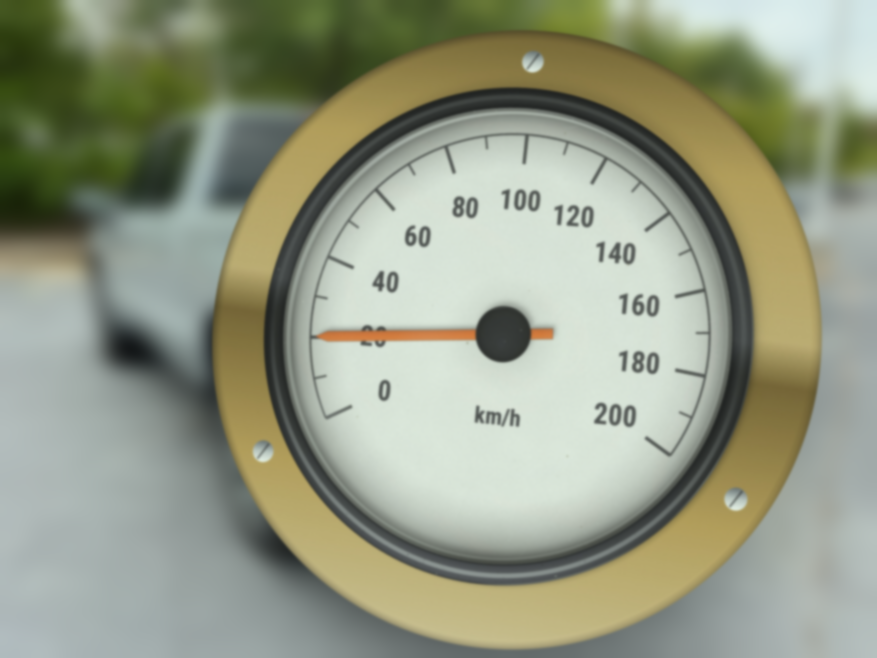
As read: 20 km/h
